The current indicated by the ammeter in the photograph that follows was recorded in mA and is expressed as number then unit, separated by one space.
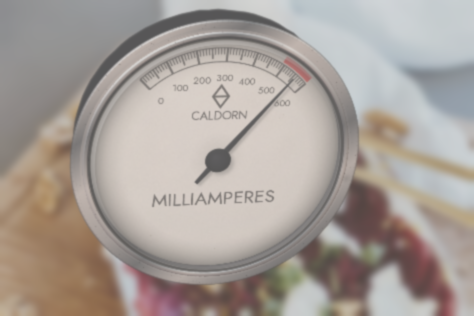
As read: 550 mA
